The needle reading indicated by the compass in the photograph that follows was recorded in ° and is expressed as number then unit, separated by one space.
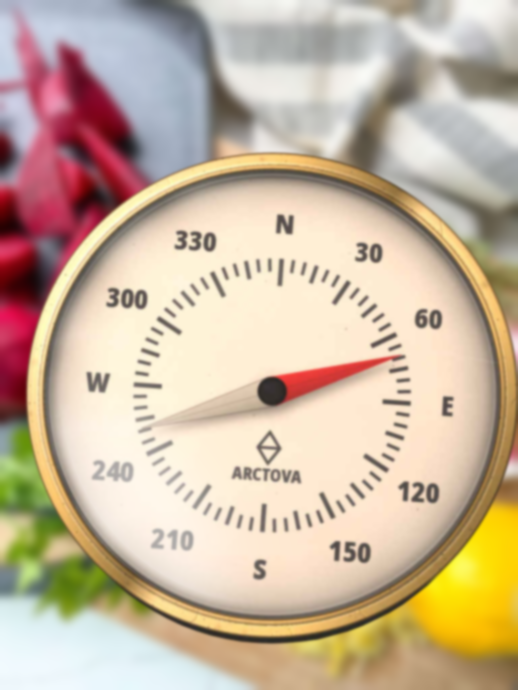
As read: 70 °
